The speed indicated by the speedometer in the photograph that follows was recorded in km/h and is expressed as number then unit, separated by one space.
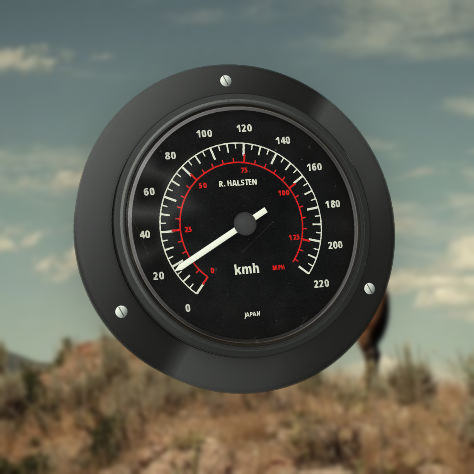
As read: 17.5 km/h
